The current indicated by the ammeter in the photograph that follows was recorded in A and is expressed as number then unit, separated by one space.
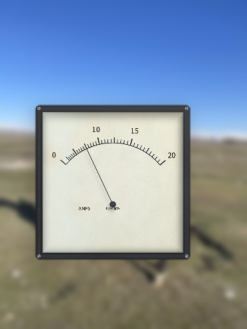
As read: 7.5 A
